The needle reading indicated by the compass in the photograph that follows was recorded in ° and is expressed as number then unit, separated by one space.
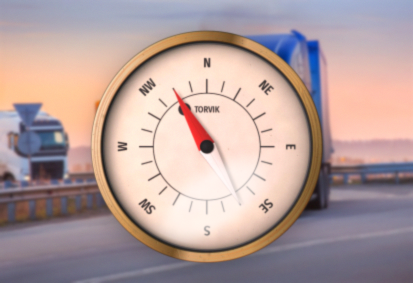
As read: 330 °
